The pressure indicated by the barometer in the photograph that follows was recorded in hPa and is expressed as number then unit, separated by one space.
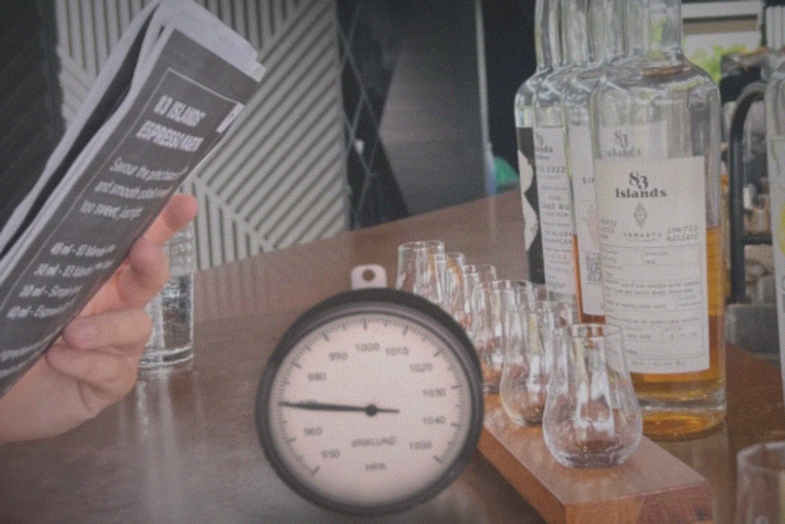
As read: 970 hPa
